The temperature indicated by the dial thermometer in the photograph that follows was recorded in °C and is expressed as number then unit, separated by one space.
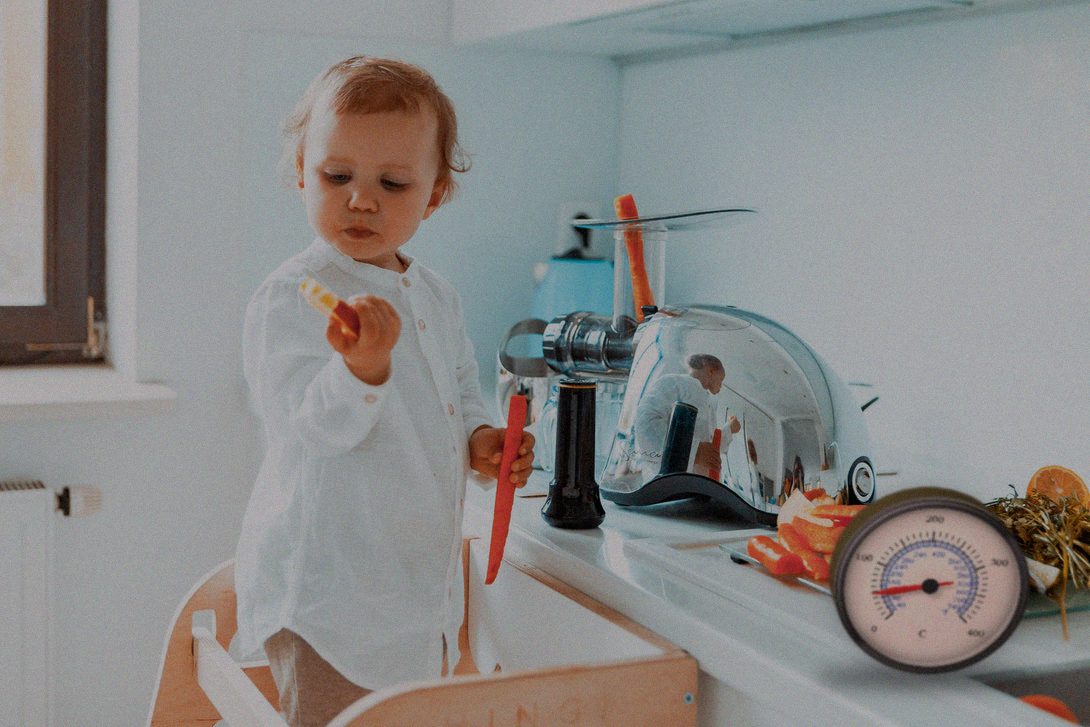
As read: 50 °C
